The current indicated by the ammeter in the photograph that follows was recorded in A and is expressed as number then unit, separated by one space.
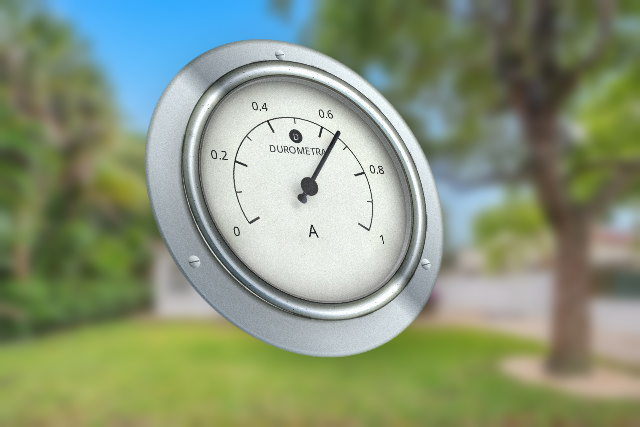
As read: 0.65 A
